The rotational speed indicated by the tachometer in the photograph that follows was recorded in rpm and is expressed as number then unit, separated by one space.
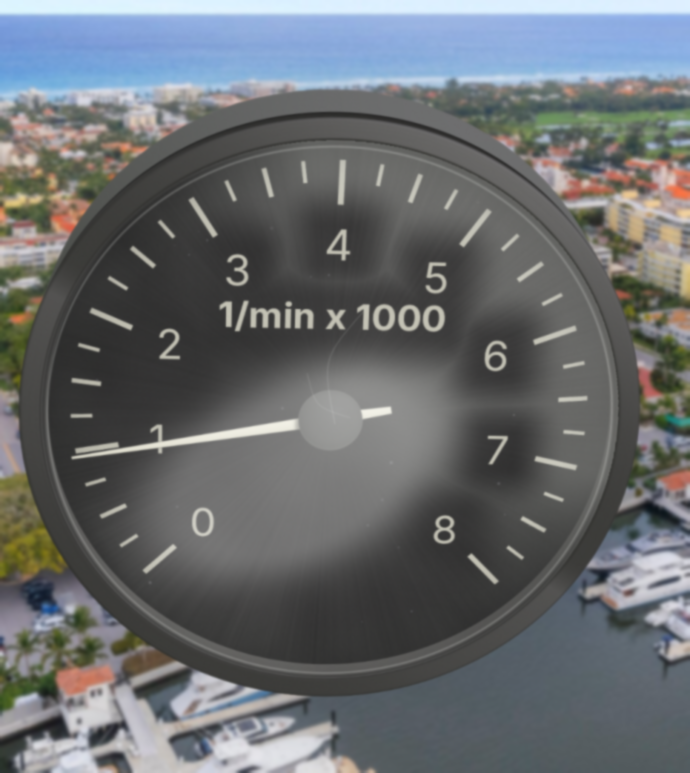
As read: 1000 rpm
